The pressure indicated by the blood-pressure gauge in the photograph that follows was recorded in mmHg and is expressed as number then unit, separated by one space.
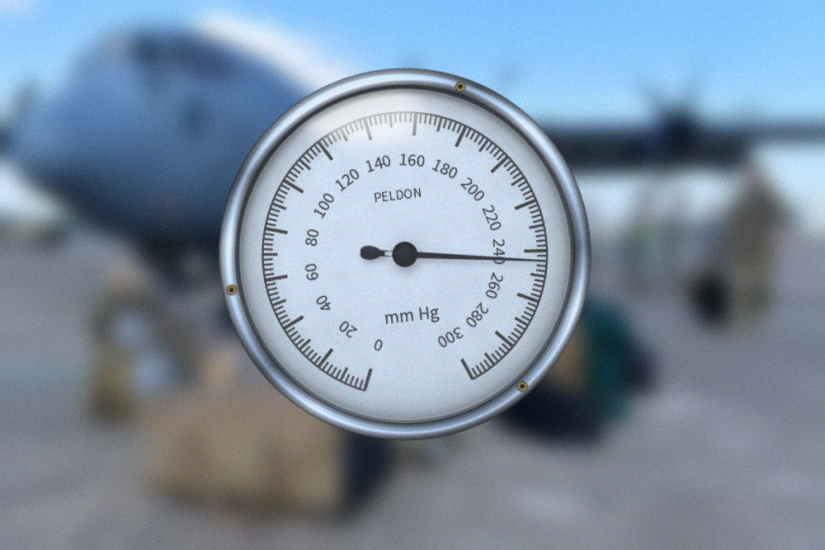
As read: 244 mmHg
